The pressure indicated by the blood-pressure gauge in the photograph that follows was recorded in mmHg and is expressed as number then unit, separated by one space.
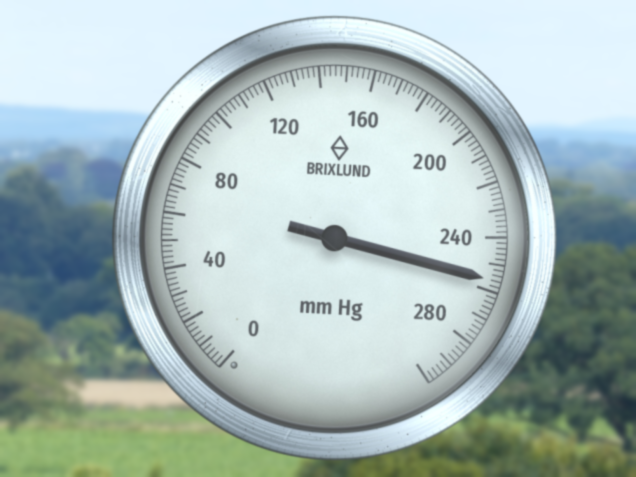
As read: 256 mmHg
